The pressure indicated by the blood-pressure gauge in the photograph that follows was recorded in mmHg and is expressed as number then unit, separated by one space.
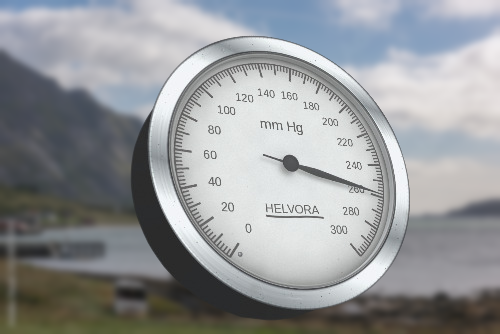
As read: 260 mmHg
